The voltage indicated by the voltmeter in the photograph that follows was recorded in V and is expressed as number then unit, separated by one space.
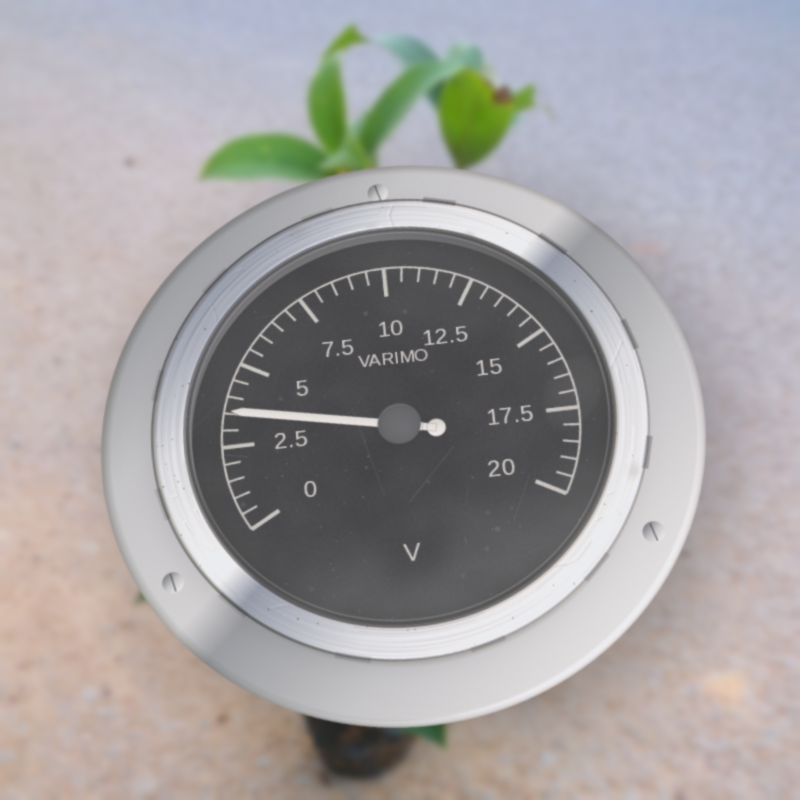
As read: 3.5 V
